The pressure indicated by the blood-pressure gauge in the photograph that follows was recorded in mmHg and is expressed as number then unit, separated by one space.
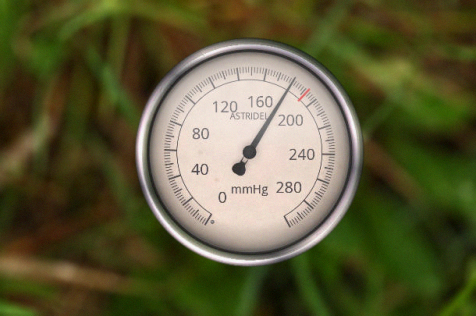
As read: 180 mmHg
